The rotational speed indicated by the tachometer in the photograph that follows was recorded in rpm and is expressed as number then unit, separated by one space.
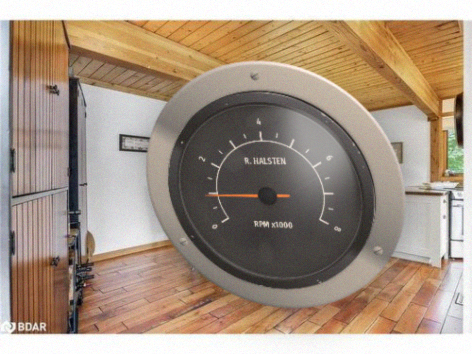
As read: 1000 rpm
